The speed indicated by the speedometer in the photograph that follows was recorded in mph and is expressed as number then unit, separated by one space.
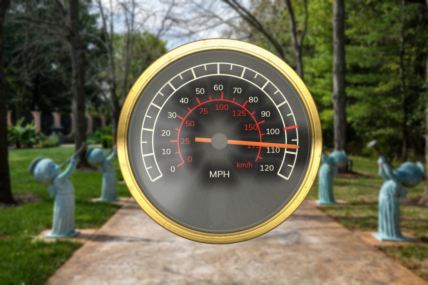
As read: 107.5 mph
